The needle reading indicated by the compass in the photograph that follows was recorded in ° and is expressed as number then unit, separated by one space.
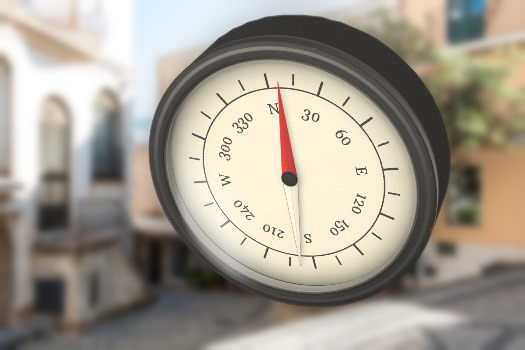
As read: 7.5 °
